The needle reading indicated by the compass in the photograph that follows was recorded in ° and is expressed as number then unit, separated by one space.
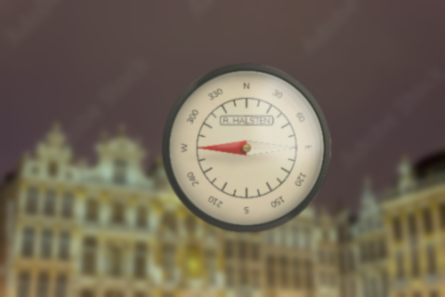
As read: 270 °
